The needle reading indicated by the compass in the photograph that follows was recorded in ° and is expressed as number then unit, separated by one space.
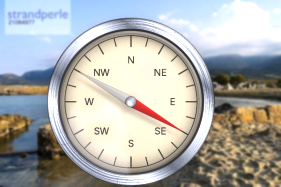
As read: 120 °
